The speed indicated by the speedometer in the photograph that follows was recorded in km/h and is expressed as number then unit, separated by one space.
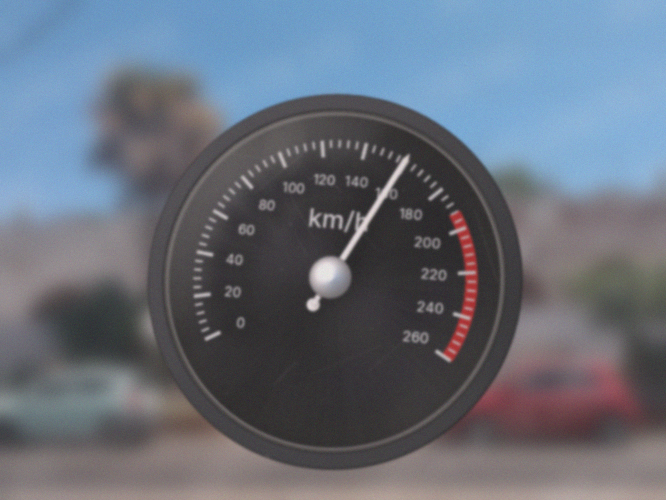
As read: 160 km/h
